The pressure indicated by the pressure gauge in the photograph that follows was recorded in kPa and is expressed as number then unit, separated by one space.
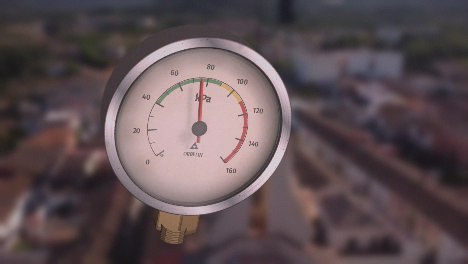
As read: 75 kPa
